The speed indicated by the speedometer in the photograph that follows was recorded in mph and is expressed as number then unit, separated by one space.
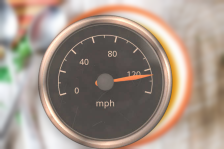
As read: 125 mph
